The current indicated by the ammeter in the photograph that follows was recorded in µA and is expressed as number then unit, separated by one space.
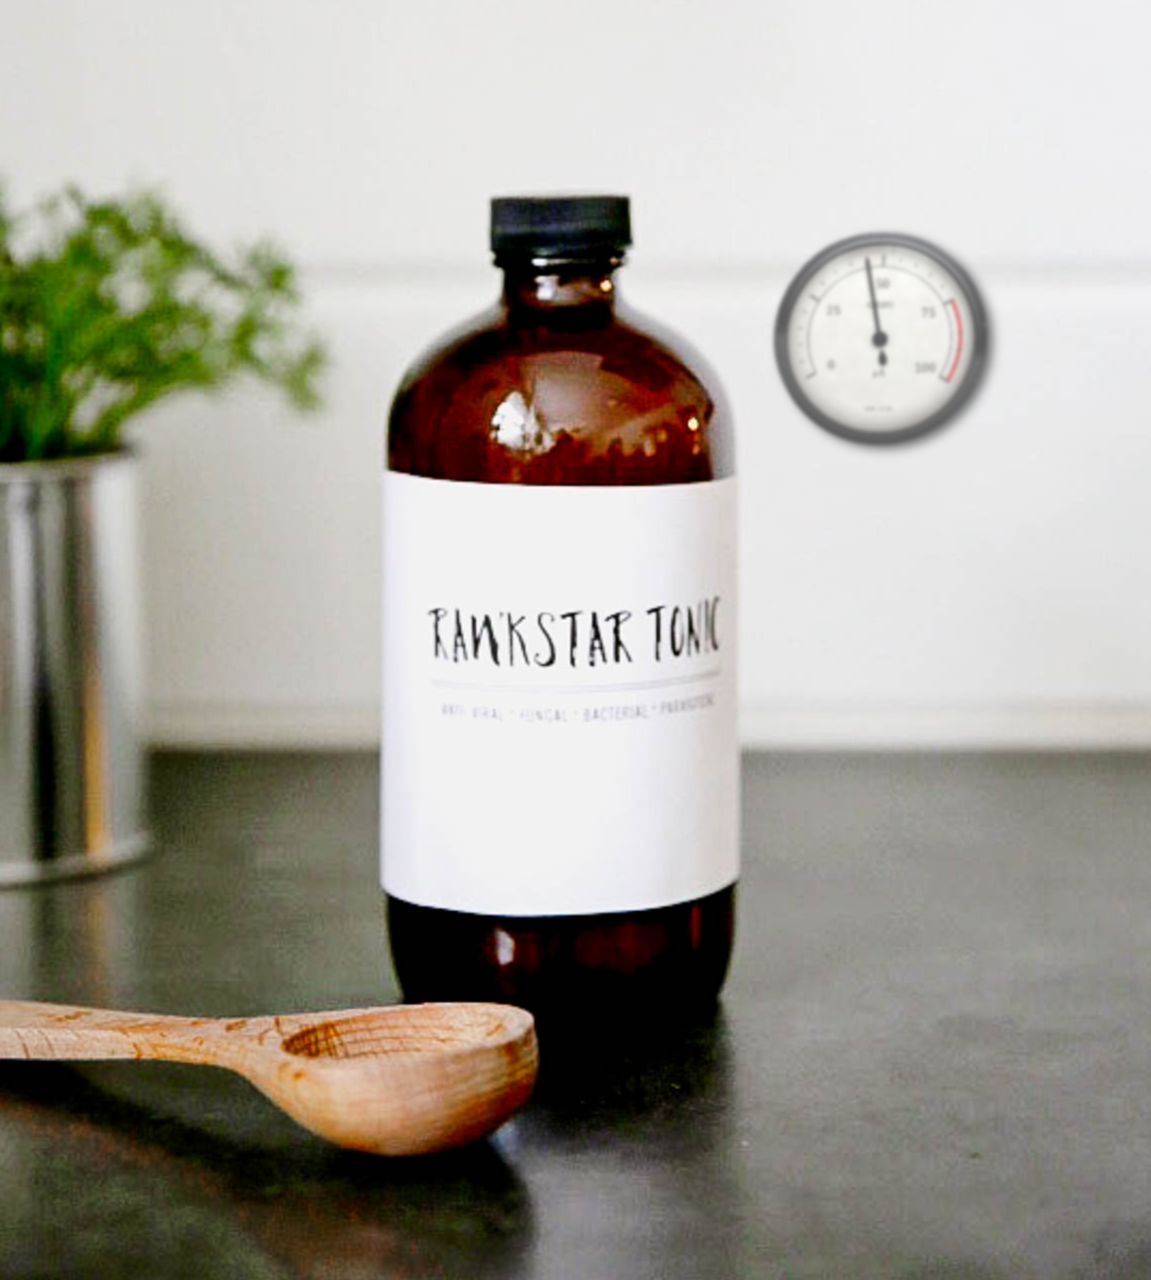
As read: 45 µA
